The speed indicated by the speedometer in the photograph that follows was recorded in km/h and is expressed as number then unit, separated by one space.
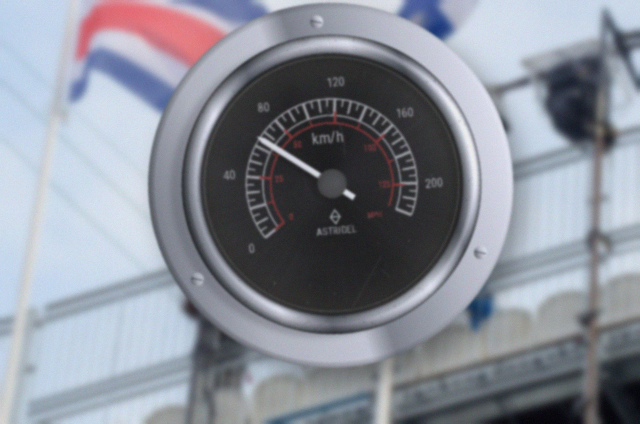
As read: 65 km/h
